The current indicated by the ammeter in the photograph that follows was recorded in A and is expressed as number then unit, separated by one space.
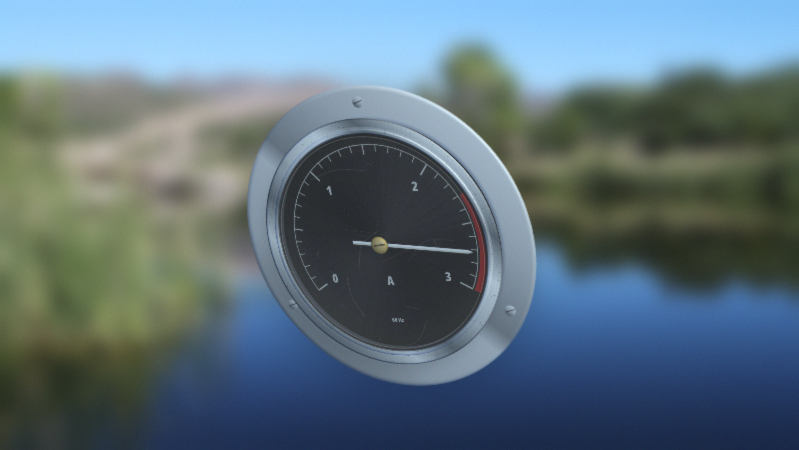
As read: 2.7 A
